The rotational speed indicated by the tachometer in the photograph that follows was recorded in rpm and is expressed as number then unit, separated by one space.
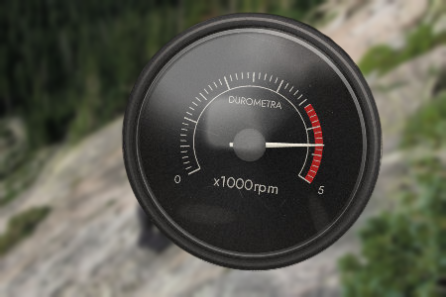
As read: 4300 rpm
